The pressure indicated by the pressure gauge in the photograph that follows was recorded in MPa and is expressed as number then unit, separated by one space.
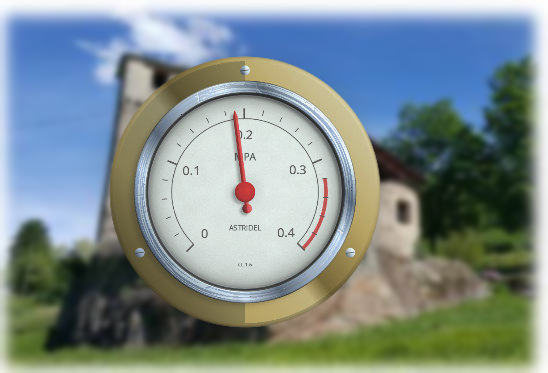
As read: 0.19 MPa
